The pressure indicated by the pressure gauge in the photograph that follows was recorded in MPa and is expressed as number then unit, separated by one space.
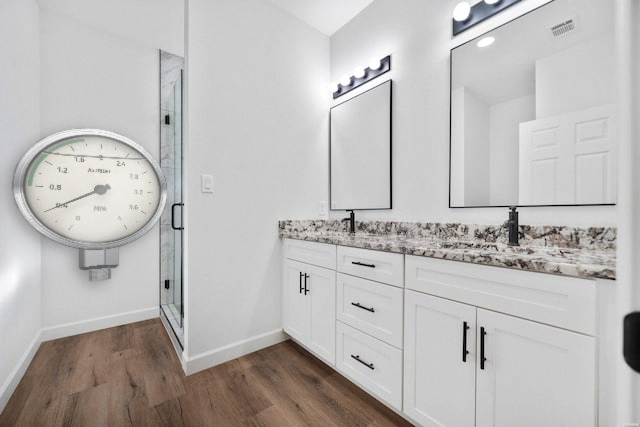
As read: 0.4 MPa
